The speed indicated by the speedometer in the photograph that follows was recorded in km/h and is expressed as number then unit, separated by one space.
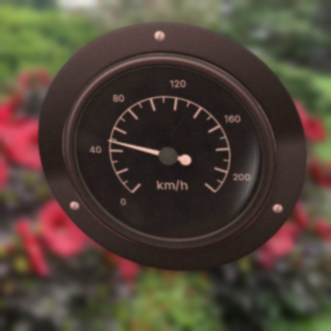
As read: 50 km/h
